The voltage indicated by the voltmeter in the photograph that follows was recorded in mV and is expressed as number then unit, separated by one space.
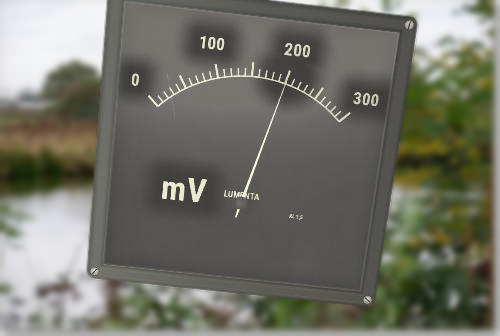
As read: 200 mV
